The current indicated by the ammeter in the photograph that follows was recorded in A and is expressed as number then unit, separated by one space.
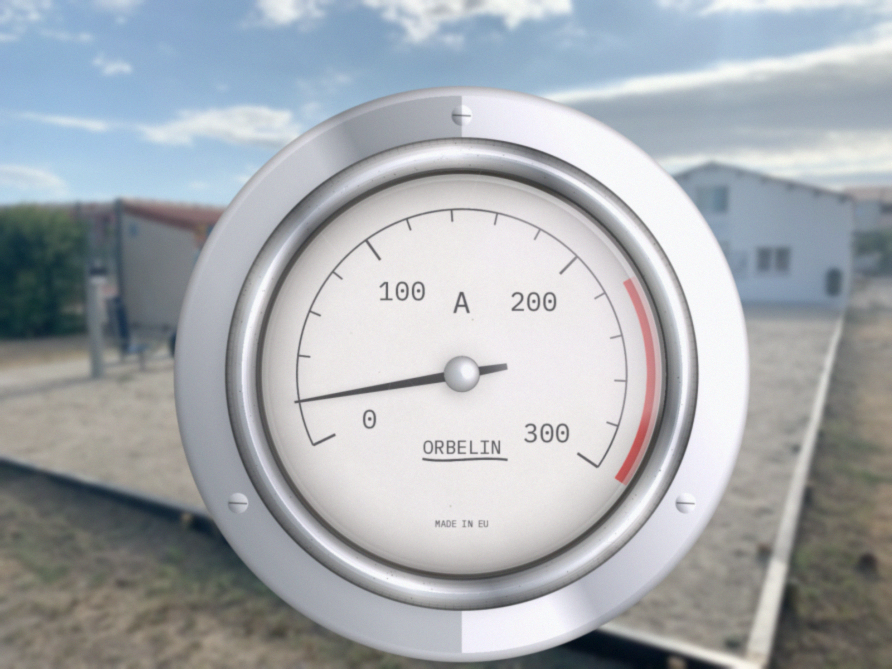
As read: 20 A
